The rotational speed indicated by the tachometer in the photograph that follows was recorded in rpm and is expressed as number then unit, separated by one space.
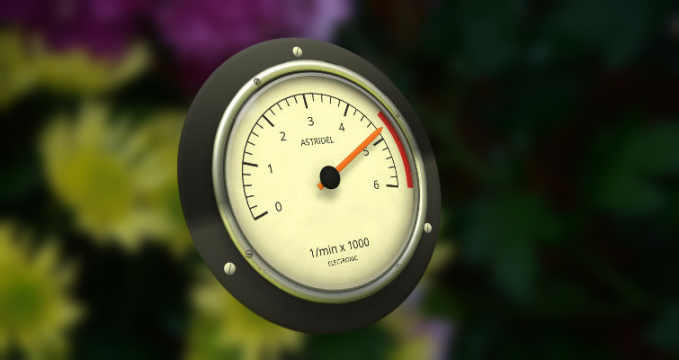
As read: 4800 rpm
